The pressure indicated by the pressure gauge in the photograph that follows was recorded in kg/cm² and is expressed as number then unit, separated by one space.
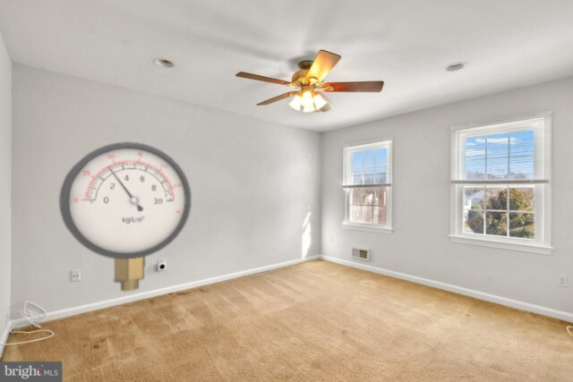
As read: 3 kg/cm²
